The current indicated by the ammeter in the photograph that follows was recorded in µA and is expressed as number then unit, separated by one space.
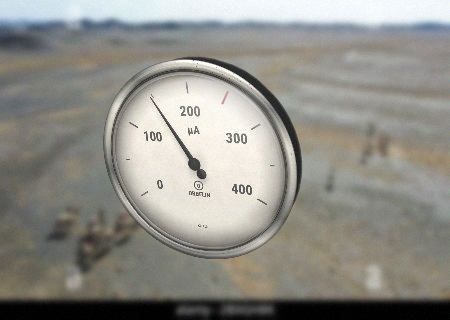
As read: 150 µA
